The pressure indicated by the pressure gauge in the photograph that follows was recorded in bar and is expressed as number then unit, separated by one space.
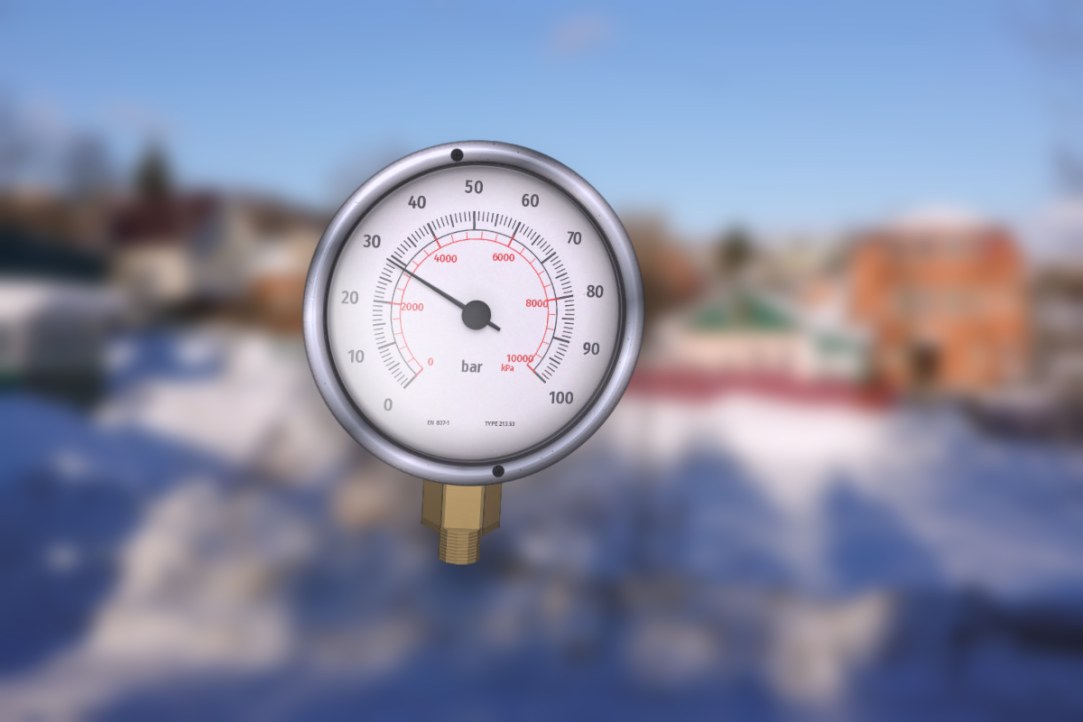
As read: 29 bar
